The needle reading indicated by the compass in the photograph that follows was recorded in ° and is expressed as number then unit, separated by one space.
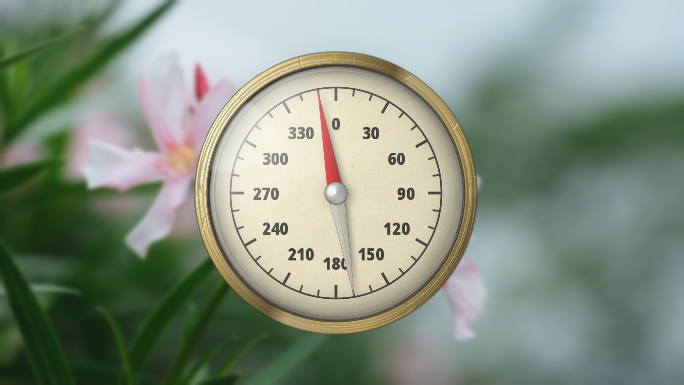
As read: 350 °
